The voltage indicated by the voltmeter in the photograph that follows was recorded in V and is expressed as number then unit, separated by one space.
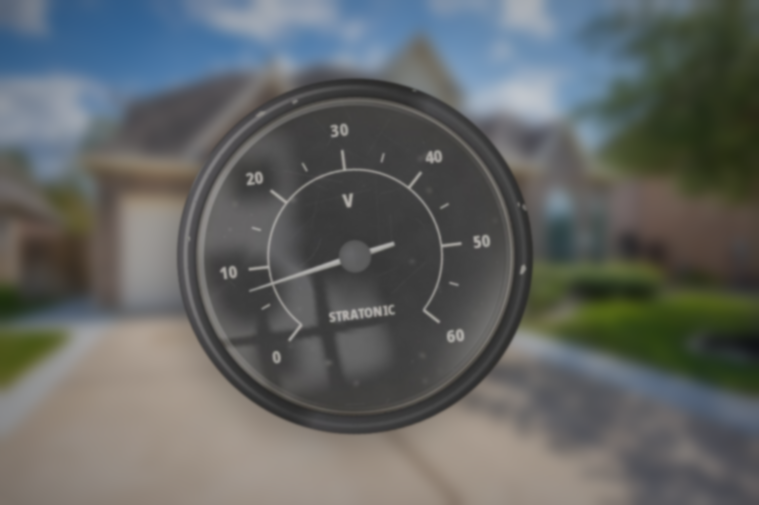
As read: 7.5 V
